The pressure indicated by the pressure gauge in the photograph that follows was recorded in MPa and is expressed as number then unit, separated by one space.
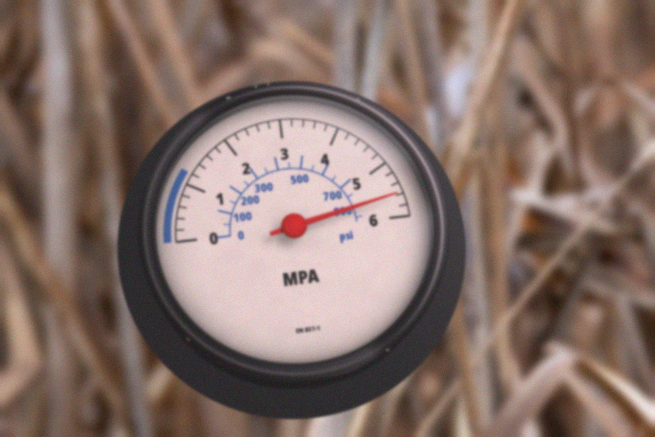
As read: 5.6 MPa
